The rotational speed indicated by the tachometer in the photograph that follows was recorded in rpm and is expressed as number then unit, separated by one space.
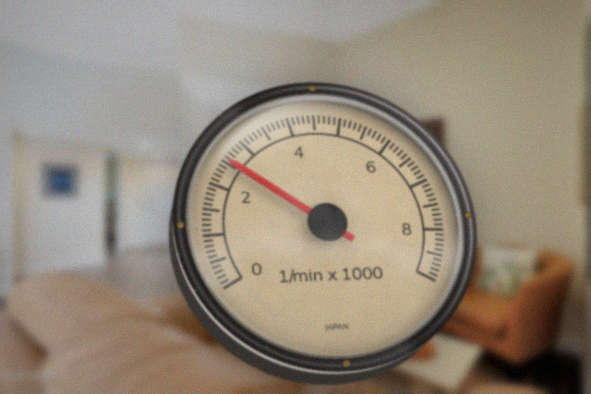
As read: 2500 rpm
